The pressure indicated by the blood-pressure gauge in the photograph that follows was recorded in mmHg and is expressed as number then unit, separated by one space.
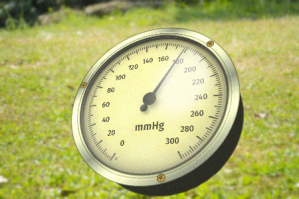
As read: 180 mmHg
